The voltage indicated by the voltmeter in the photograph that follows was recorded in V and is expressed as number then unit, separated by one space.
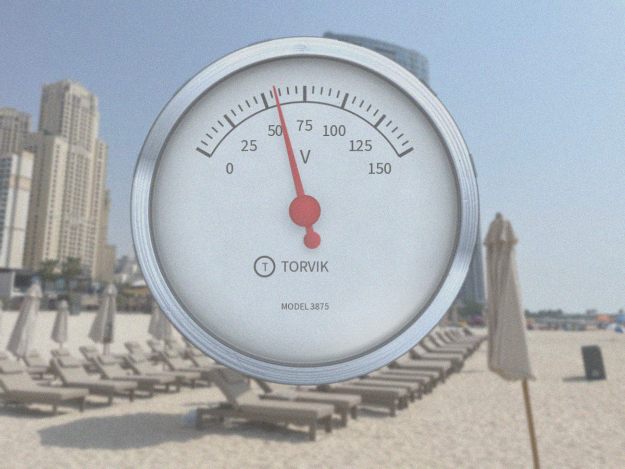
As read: 57.5 V
